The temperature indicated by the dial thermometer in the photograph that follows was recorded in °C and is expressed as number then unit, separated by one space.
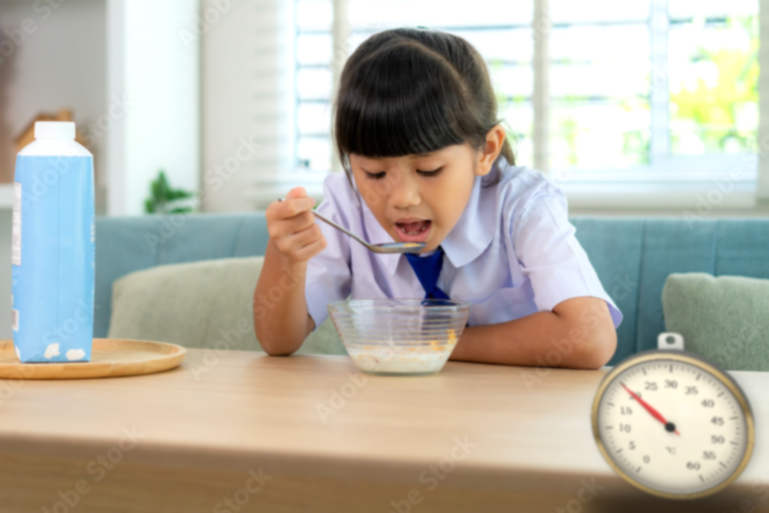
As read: 20 °C
